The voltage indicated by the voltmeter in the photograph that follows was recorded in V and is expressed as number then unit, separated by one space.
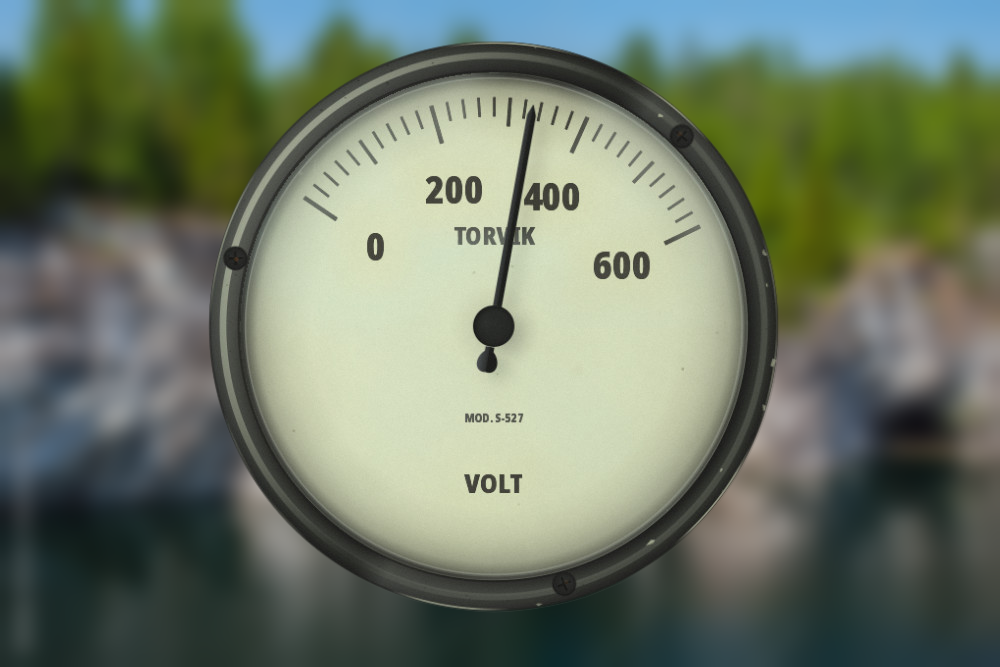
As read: 330 V
